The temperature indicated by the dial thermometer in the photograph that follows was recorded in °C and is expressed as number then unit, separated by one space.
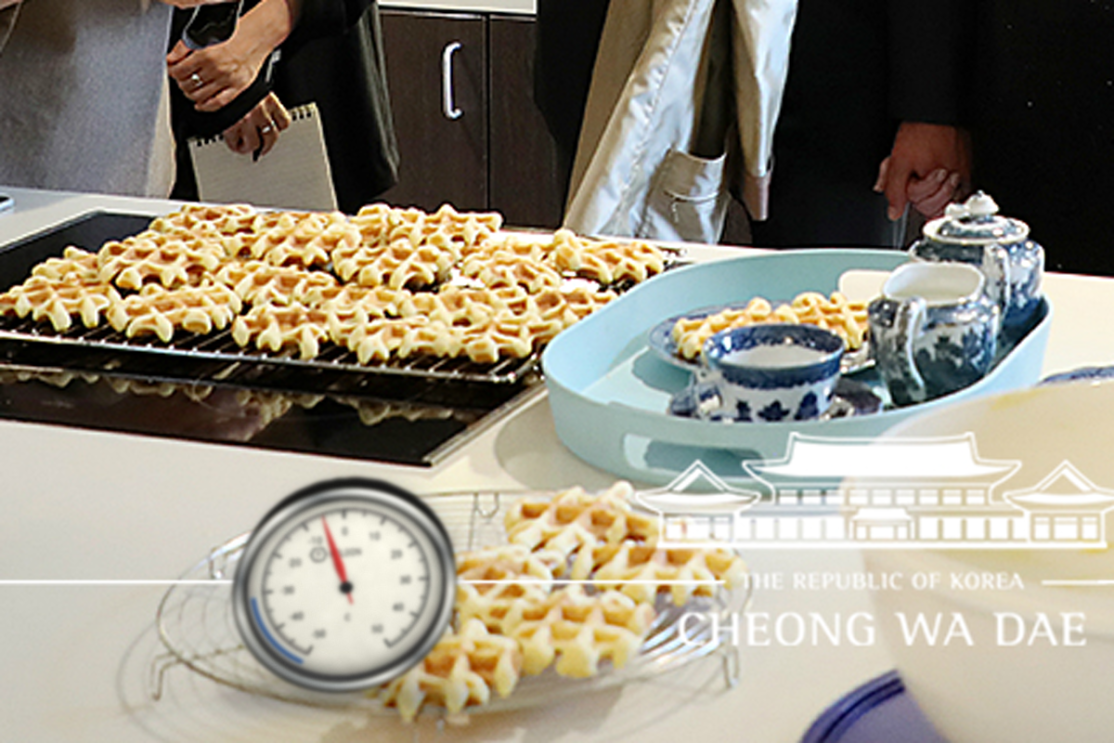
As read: -5 °C
